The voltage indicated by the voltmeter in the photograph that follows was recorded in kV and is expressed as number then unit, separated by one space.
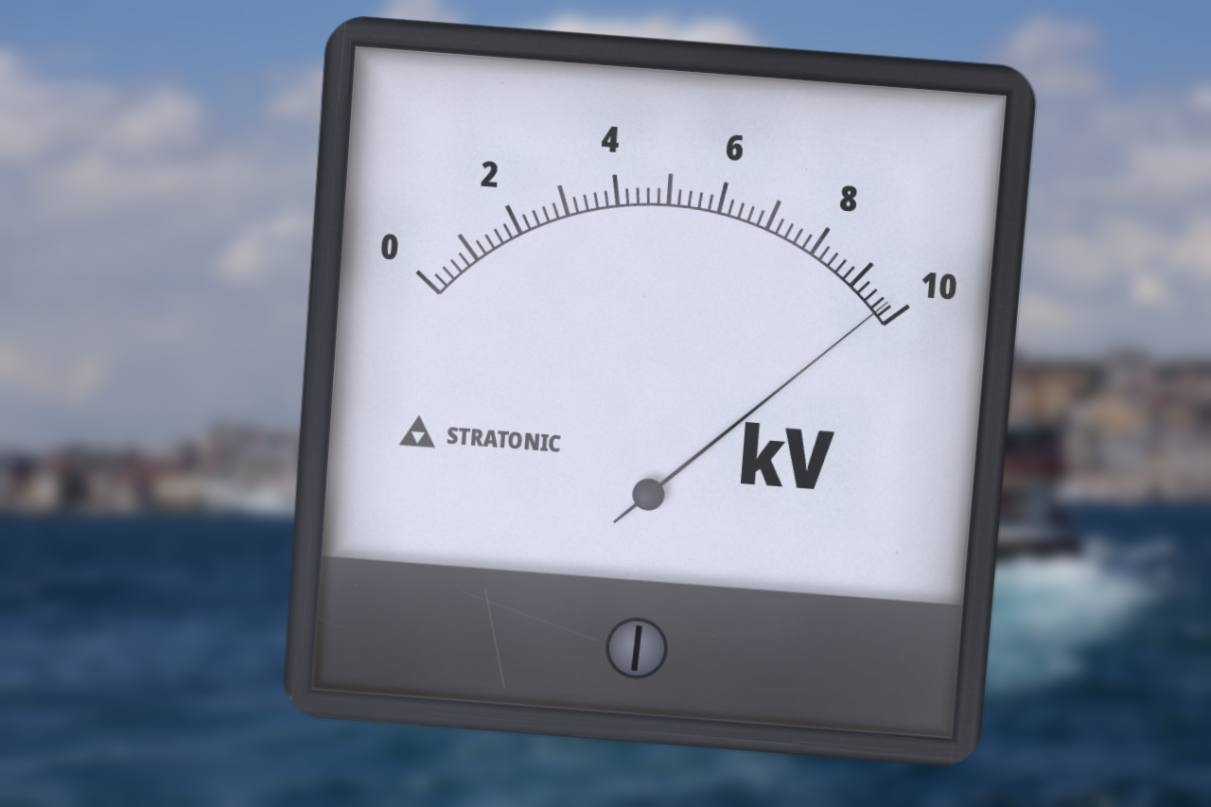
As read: 9.7 kV
